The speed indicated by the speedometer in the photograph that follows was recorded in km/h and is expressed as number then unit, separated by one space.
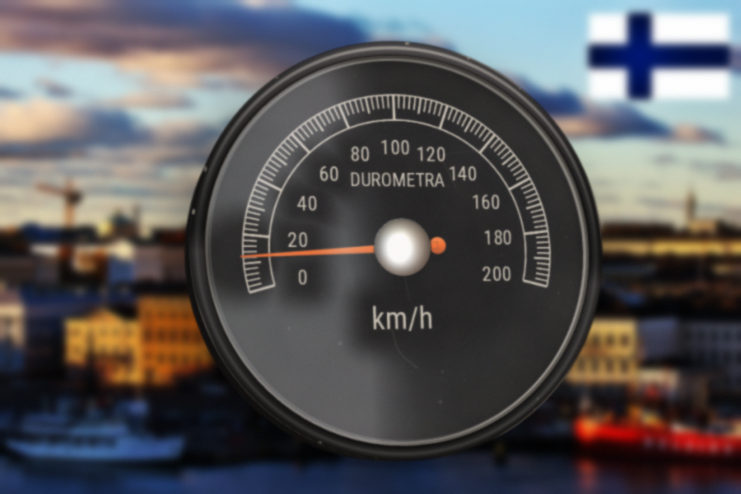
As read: 12 km/h
